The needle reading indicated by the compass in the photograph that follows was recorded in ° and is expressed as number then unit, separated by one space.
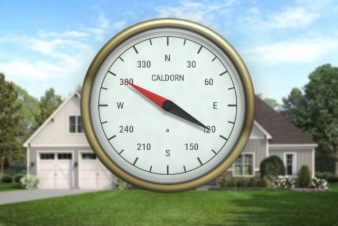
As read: 300 °
